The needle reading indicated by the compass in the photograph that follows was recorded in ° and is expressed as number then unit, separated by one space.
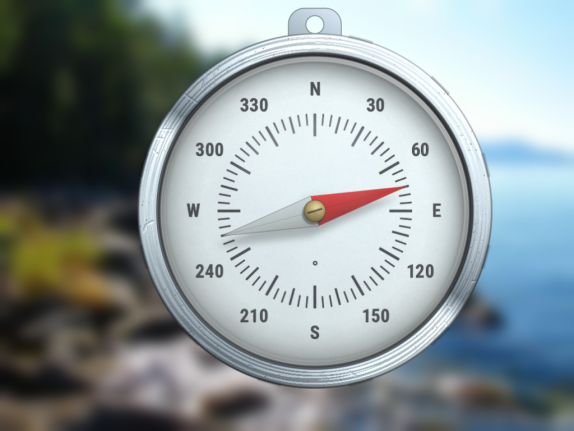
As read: 75 °
